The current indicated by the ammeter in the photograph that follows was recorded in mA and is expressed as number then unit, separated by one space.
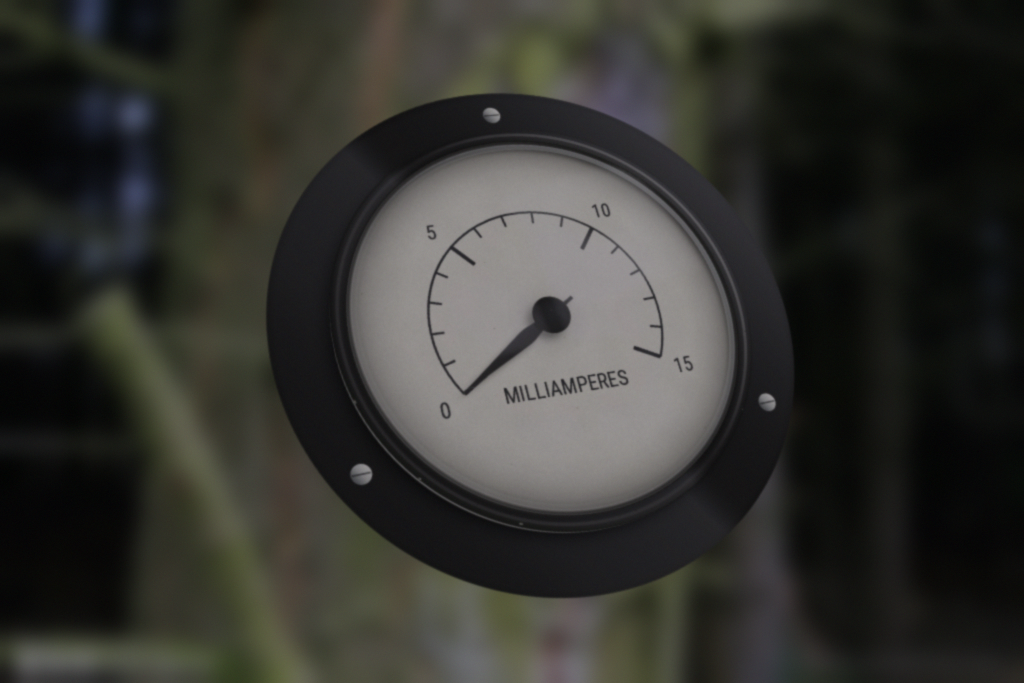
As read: 0 mA
